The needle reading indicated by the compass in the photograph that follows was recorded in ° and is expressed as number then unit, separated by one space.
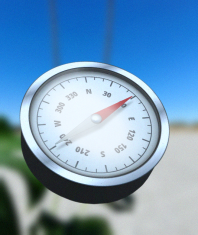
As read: 60 °
